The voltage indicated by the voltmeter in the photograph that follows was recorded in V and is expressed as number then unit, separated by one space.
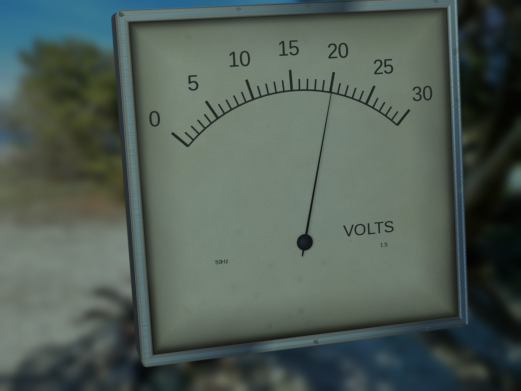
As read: 20 V
